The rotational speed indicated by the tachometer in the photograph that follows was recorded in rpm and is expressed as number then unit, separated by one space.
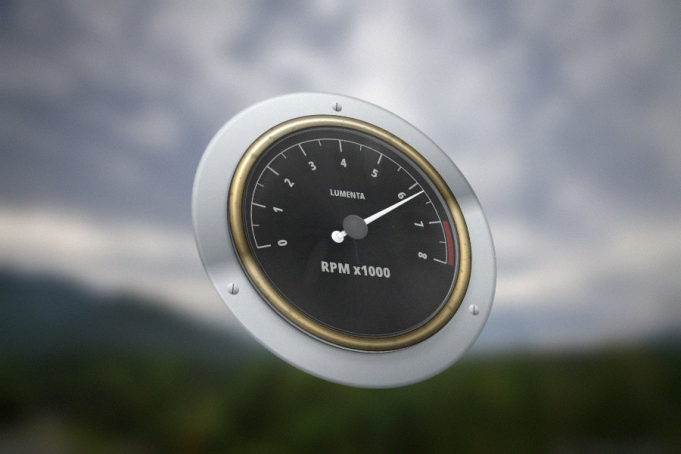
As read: 6250 rpm
